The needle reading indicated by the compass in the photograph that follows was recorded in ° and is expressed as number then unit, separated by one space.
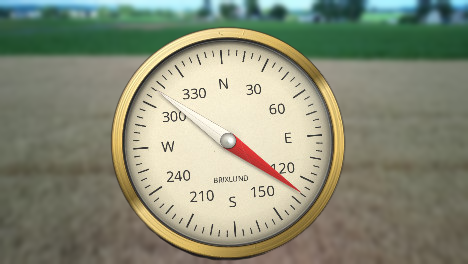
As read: 130 °
